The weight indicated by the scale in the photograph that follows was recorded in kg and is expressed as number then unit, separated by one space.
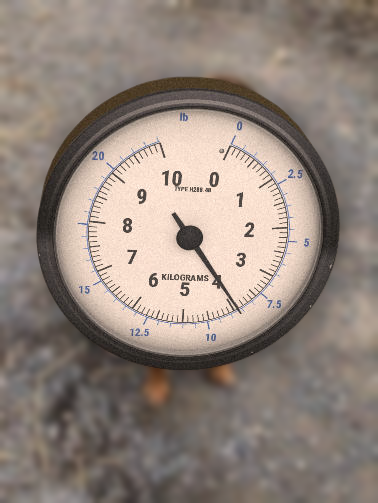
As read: 3.9 kg
